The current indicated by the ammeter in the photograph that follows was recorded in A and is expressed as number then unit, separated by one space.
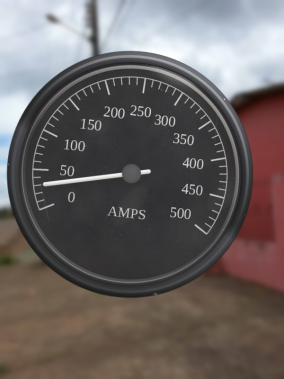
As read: 30 A
